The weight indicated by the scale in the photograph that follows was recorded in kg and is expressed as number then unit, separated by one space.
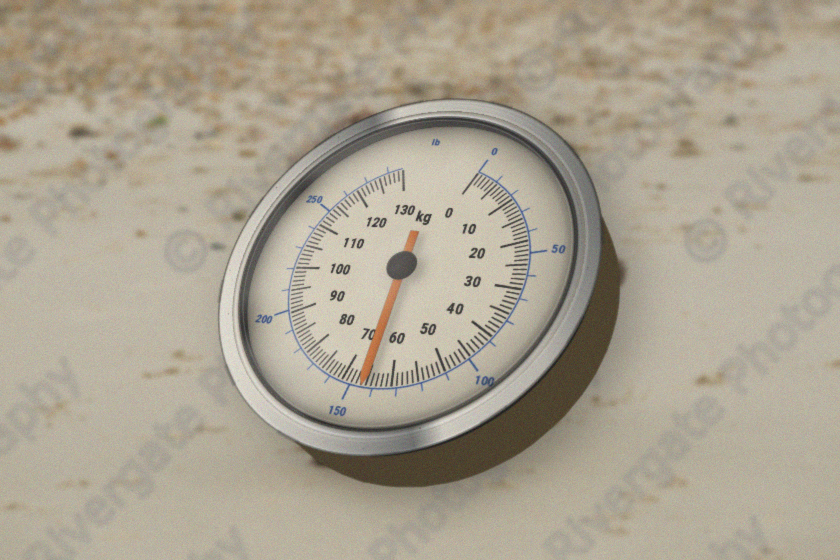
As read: 65 kg
